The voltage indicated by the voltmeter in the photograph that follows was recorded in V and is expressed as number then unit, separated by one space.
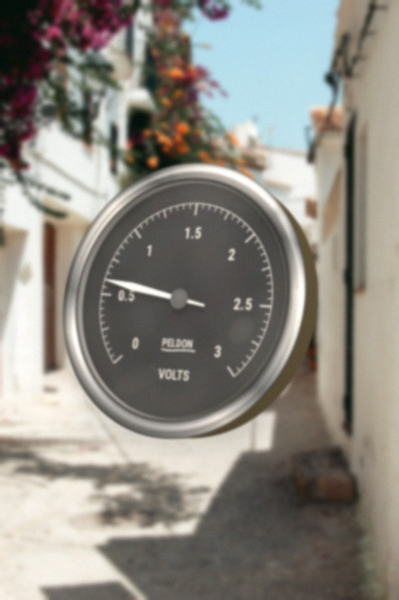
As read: 0.6 V
